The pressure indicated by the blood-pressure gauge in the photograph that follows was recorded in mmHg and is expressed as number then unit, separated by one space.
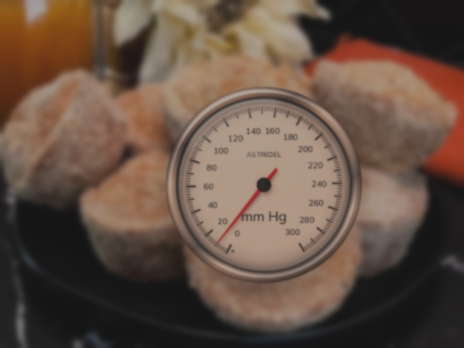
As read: 10 mmHg
